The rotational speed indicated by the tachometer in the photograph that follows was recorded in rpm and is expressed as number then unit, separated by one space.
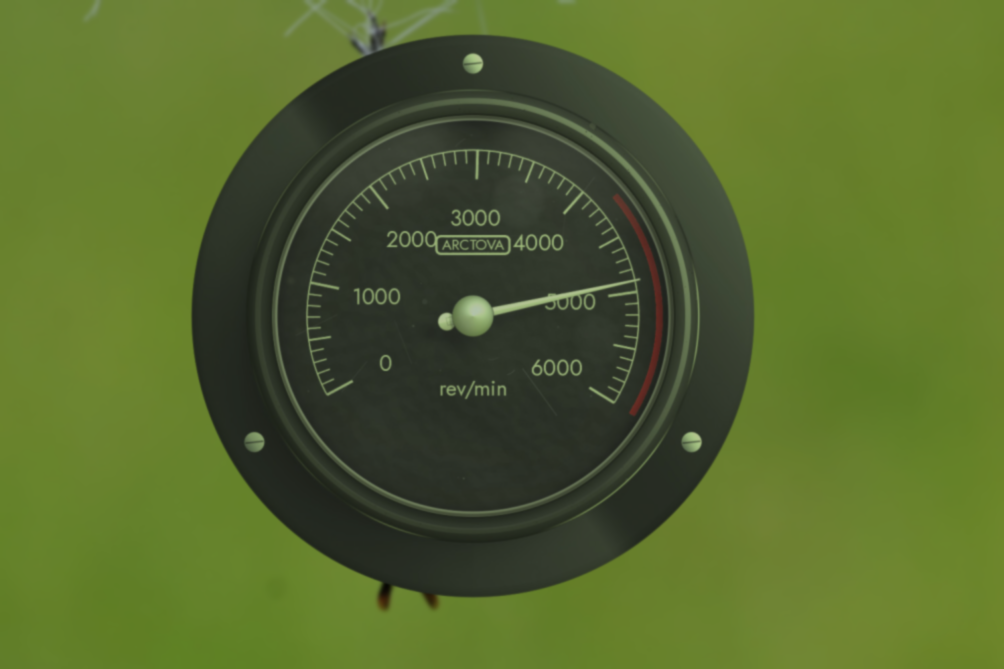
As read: 4900 rpm
